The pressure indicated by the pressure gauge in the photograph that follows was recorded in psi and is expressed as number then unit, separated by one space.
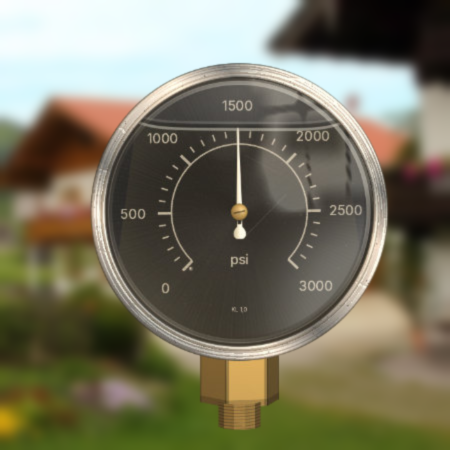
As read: 1500 psi
